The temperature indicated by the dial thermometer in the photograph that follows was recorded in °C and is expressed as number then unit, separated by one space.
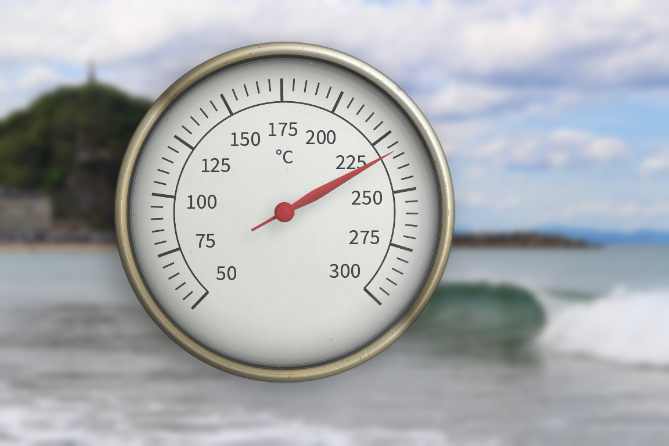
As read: 232.5 °C
